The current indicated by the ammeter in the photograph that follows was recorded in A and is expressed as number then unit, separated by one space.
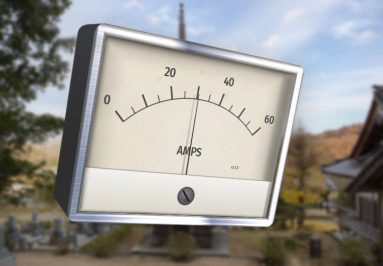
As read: 30 A
